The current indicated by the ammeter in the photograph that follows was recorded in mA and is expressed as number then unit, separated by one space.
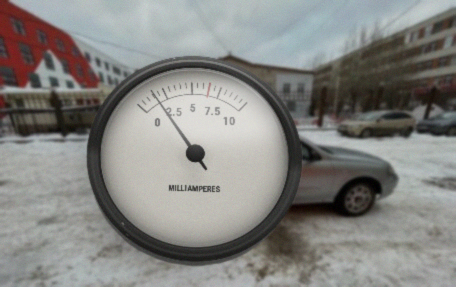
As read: 1.5 mA
